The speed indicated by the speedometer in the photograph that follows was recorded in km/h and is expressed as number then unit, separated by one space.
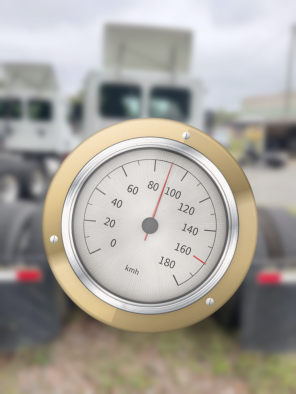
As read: 90 km/h
